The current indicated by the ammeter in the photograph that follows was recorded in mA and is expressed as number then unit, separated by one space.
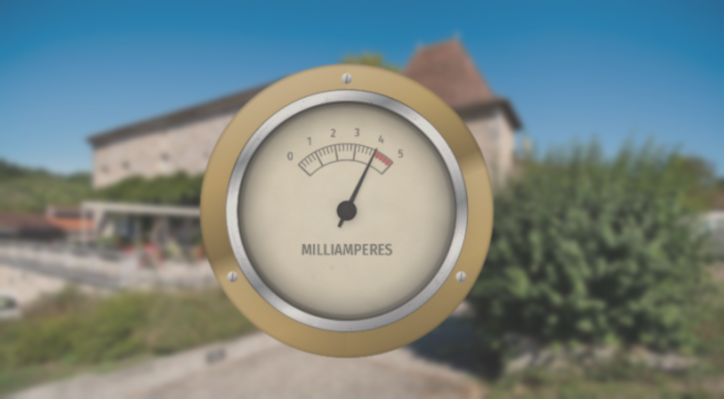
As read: 4 mA
